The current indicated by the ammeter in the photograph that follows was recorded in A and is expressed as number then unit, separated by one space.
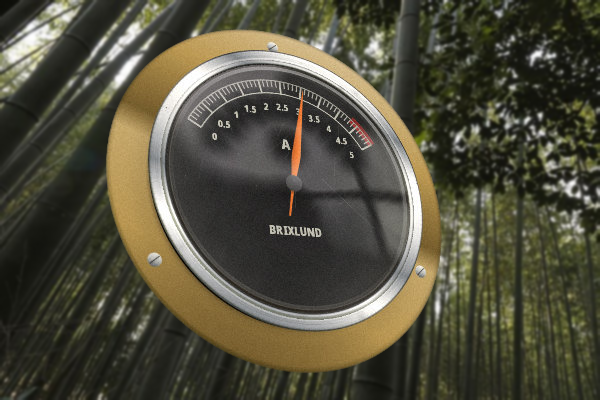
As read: 3 A
